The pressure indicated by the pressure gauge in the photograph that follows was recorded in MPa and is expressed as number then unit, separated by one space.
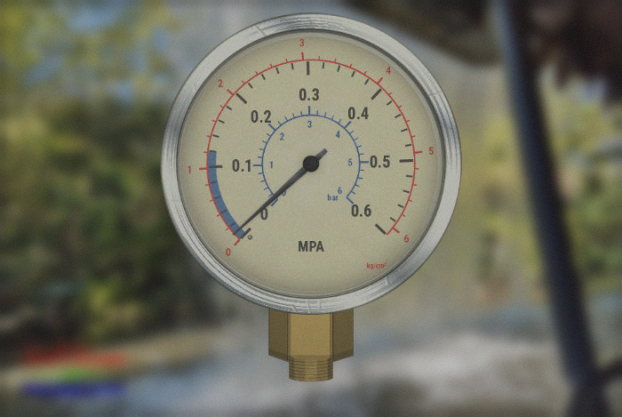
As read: 0.01 MPa
